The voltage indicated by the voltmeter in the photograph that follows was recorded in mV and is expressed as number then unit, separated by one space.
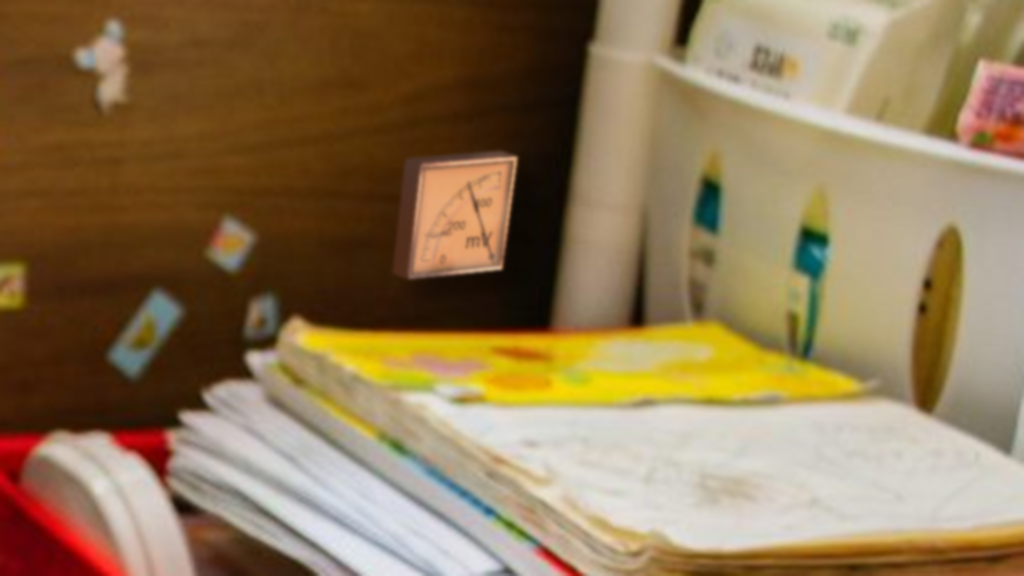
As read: 350 mV
